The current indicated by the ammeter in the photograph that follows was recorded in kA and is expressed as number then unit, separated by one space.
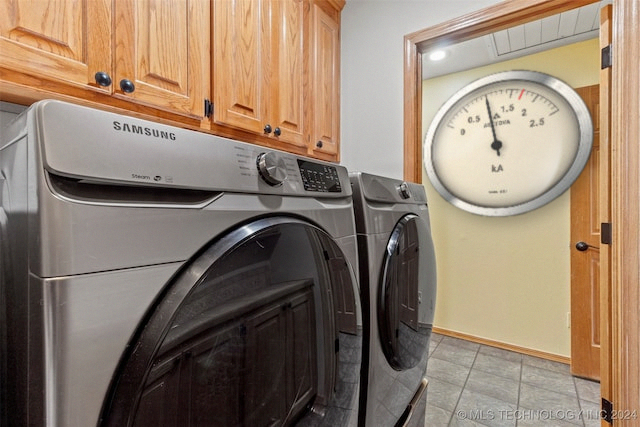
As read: 1 kA
